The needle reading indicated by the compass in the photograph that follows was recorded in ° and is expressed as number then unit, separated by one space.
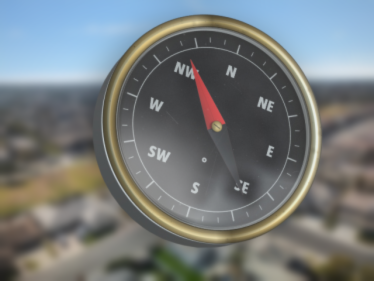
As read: 320 °
